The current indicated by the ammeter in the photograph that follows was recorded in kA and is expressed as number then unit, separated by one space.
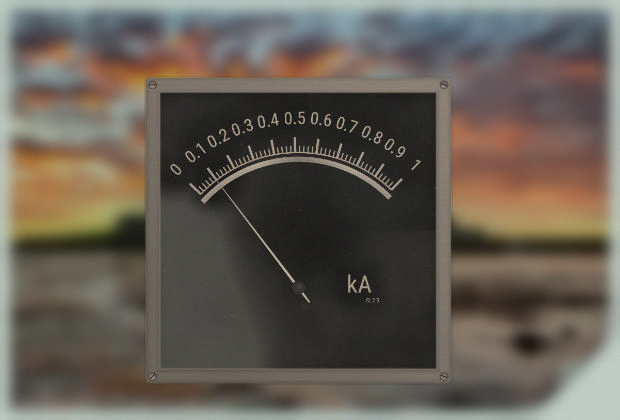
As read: 0.1 kA
